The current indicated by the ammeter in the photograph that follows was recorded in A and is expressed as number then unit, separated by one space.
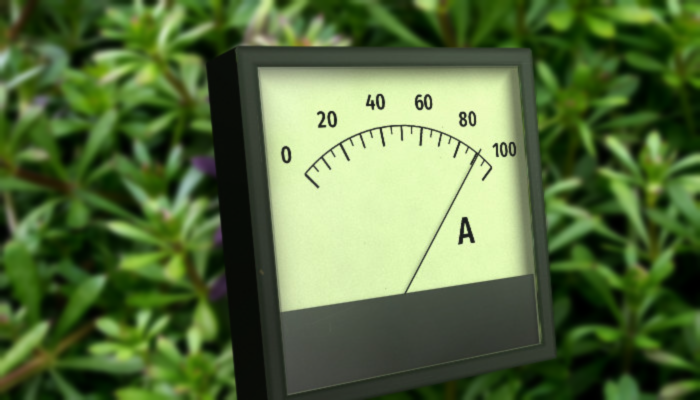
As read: 90 A
